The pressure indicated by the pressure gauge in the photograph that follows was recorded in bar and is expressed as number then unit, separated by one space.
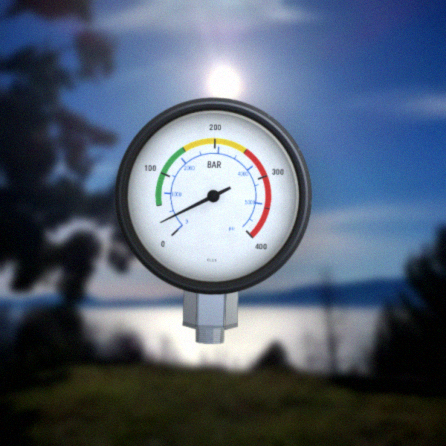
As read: 25 bar
